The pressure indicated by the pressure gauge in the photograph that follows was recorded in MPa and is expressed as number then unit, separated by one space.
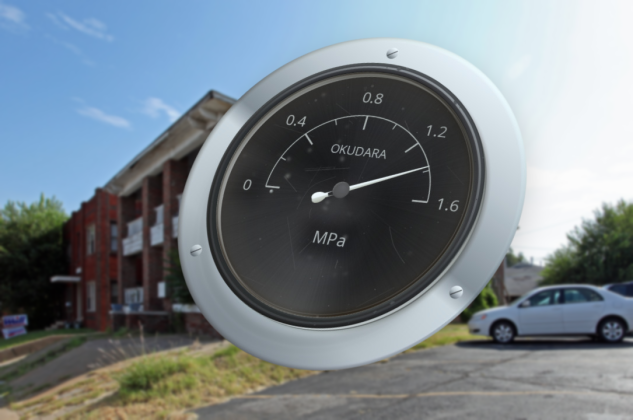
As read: 1.4 MPa
